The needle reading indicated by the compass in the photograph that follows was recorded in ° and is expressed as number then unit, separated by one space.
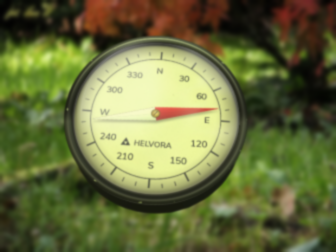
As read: 80 °
